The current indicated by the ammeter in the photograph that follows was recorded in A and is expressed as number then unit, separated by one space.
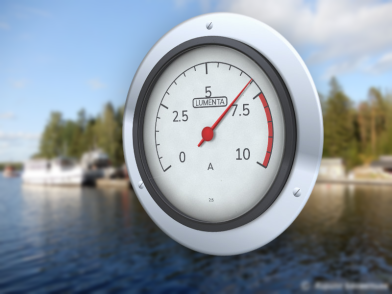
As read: 7 A
